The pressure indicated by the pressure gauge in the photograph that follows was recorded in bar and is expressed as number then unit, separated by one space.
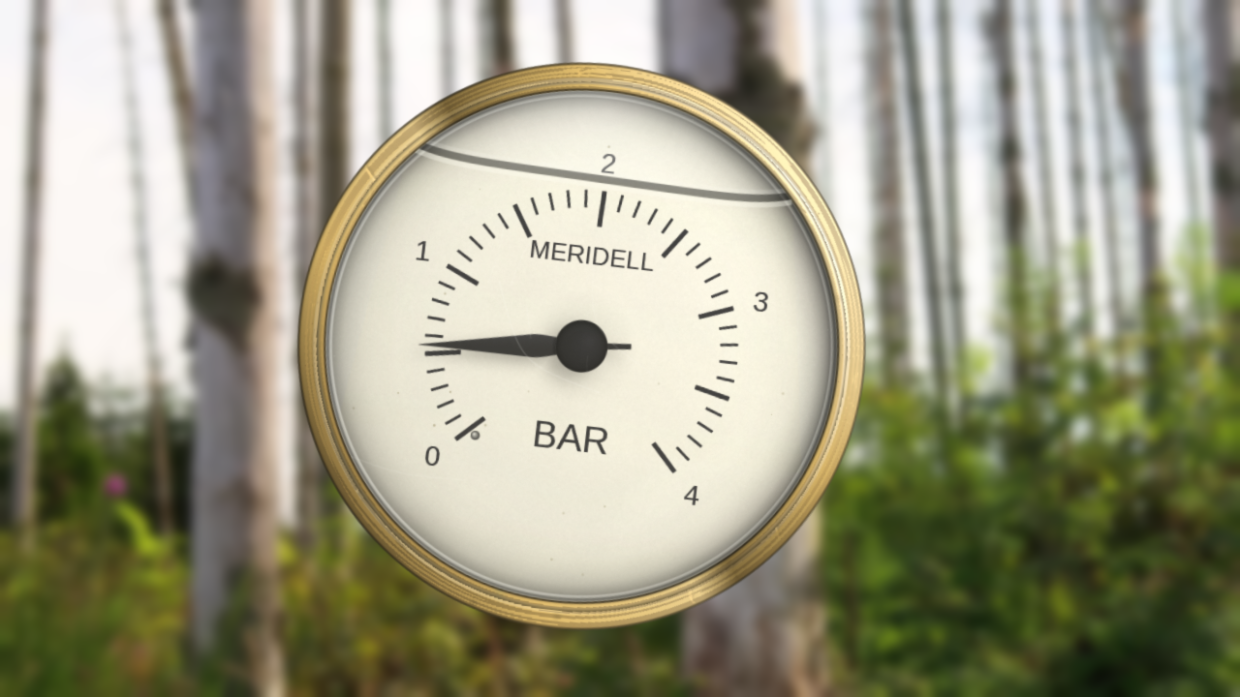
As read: 0.55 bar
